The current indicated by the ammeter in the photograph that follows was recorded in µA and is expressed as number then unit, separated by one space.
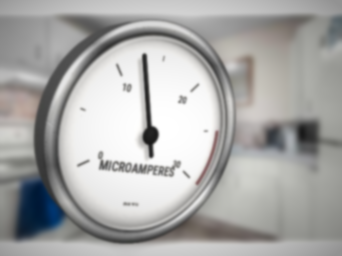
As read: 12.5 µA
